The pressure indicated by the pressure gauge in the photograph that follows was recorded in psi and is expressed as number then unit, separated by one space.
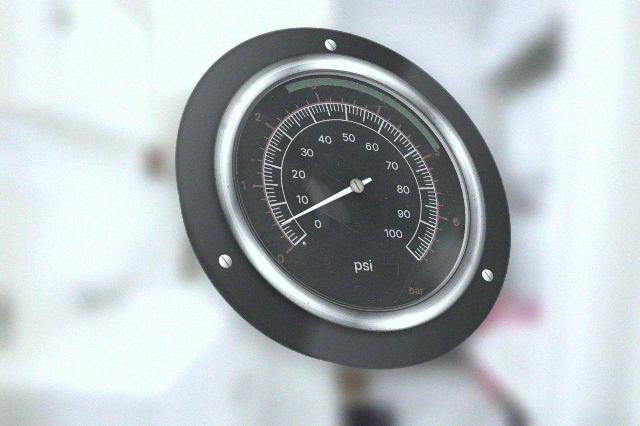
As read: 5 psi
